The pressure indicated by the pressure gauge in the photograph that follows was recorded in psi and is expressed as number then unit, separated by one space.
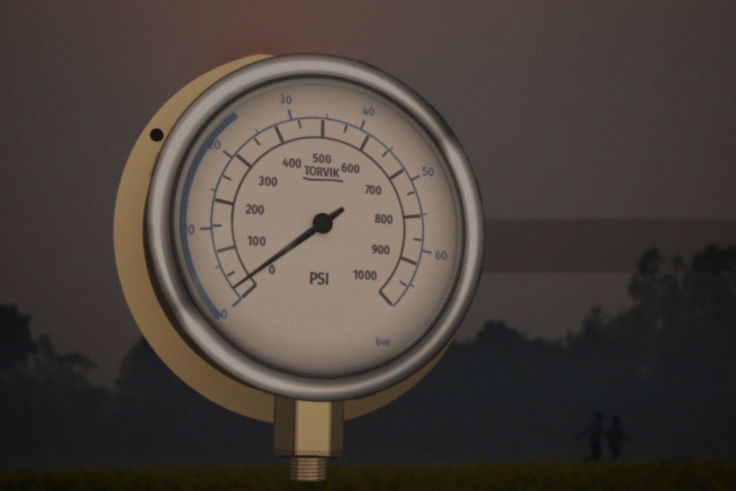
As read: 25 psi
